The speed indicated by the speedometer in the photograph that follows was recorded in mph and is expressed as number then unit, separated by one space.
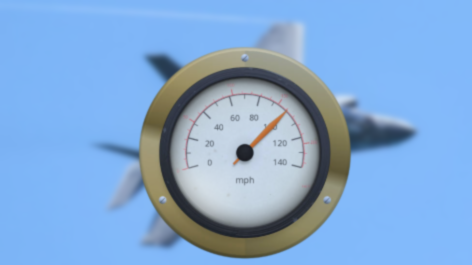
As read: 100 mph
